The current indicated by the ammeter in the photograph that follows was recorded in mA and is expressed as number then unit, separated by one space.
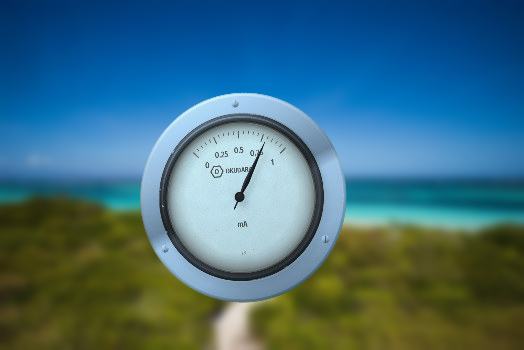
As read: 0.8 mA
